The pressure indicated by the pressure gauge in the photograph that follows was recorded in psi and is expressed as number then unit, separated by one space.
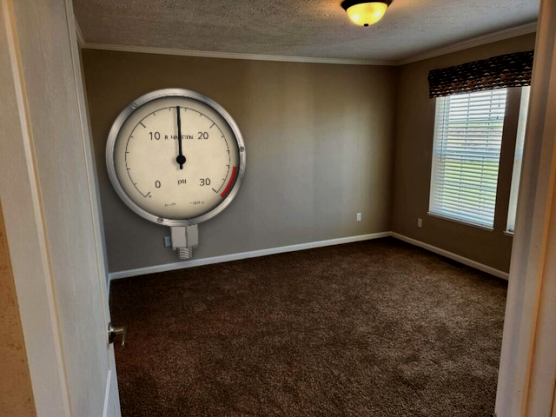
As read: 15 psi
